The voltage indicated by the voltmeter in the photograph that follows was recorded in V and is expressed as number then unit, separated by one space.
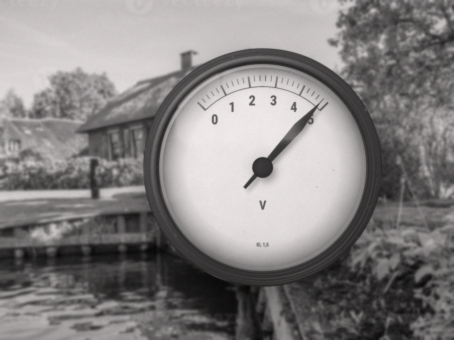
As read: 4.8 V
